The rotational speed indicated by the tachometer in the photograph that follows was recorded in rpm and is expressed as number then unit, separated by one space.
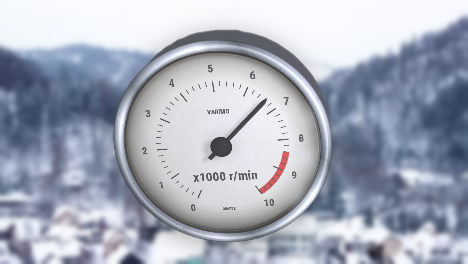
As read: 6600 rpm
